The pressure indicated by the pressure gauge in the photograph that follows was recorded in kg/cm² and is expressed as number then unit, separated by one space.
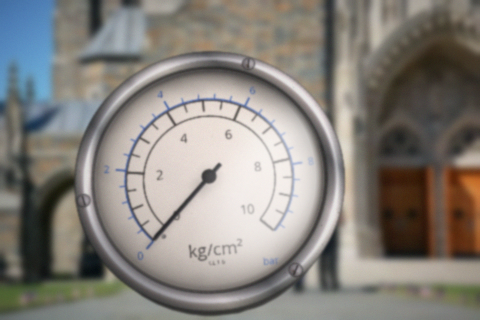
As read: 0 kg/cm²
